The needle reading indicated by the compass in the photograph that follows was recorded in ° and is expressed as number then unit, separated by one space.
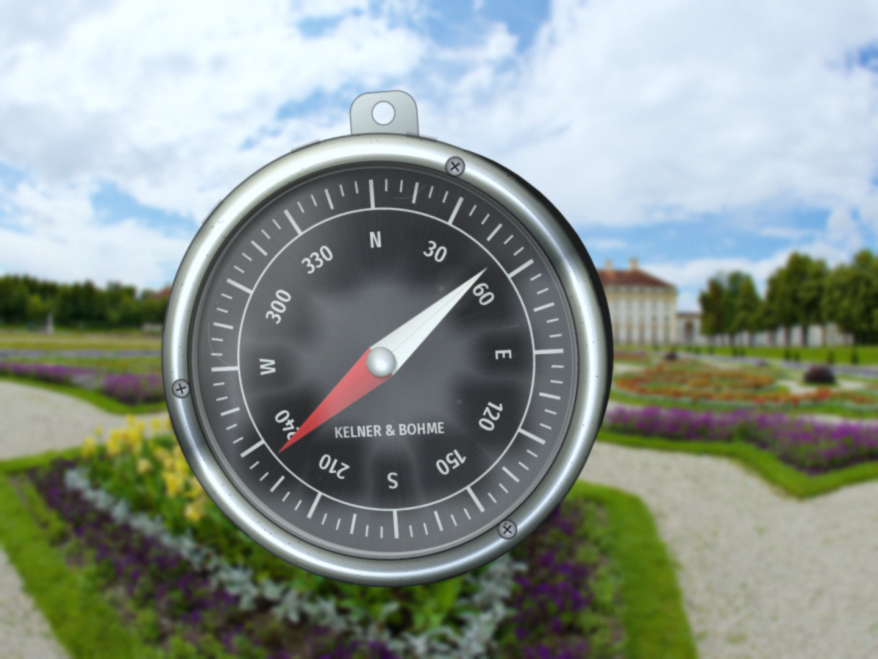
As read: 232.5 °
